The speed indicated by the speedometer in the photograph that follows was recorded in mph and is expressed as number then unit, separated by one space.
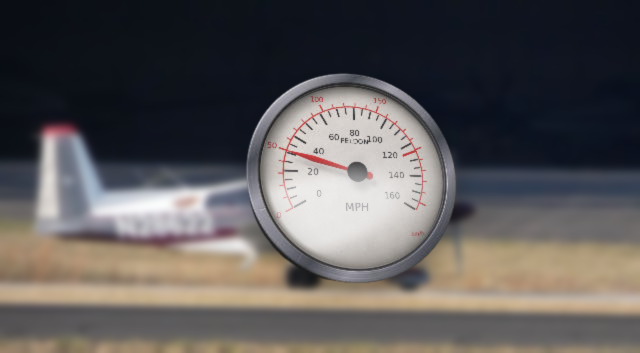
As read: 30 mph
